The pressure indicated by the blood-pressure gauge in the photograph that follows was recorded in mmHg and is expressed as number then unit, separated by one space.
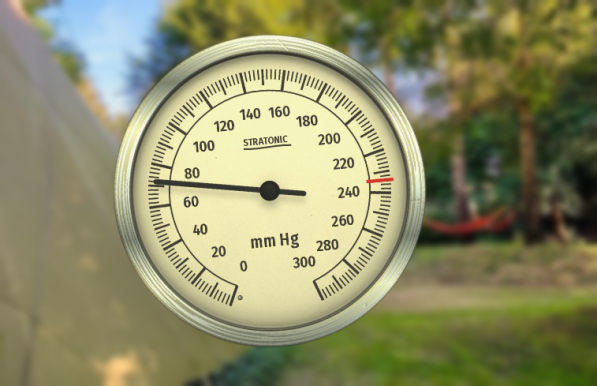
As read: 72 mmHg
